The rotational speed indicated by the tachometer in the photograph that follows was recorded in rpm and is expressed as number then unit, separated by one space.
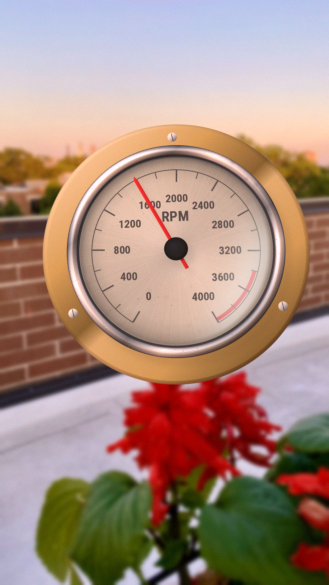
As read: 1600 rpm
